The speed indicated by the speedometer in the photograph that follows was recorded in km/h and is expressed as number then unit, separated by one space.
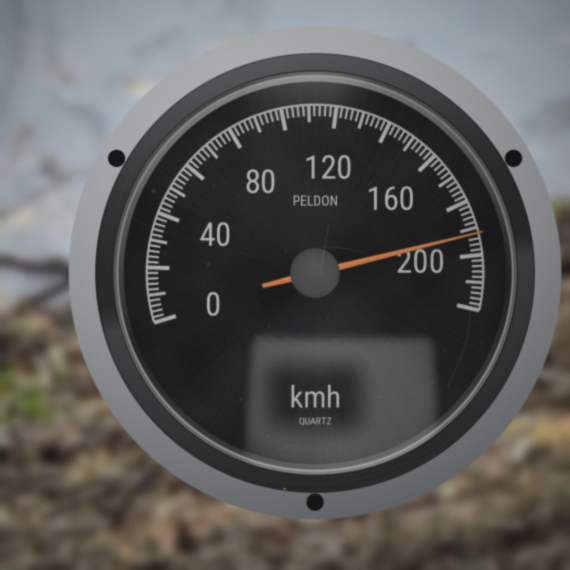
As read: 192 km/h
